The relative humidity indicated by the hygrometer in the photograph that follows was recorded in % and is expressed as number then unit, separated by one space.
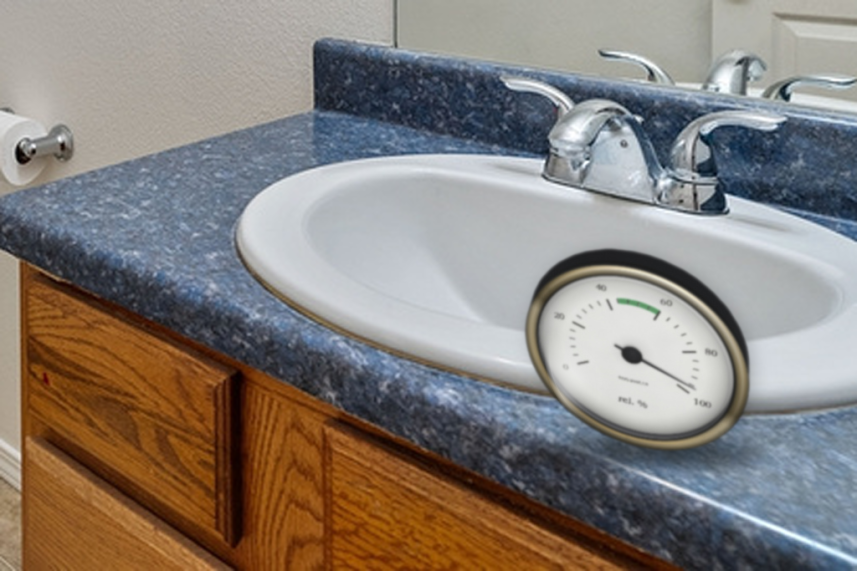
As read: 96 %
